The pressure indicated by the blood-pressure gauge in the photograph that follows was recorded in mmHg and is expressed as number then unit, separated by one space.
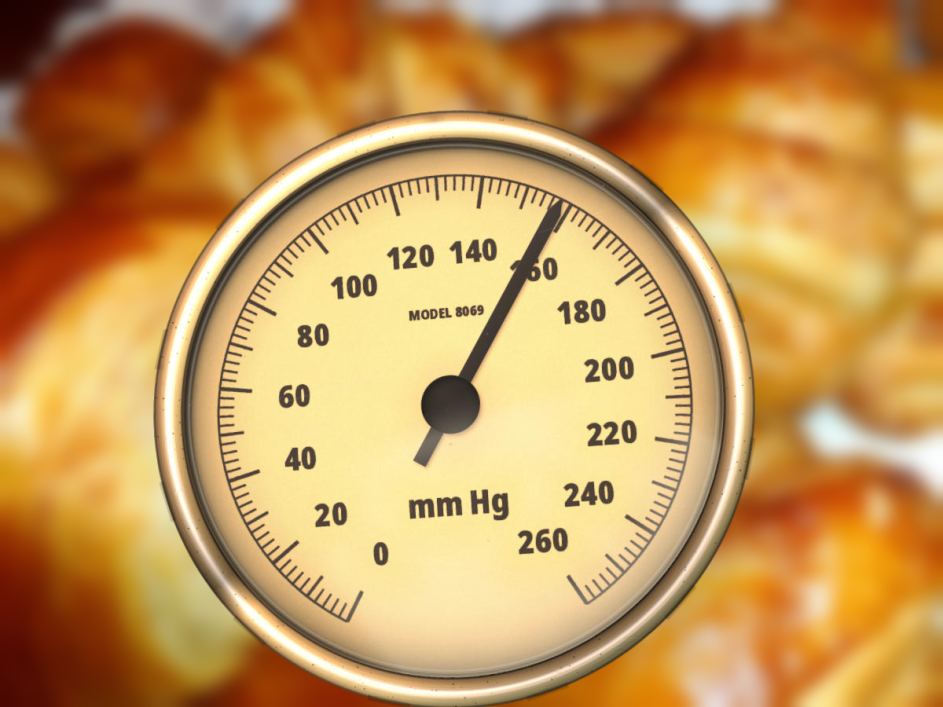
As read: 158 mmHg
